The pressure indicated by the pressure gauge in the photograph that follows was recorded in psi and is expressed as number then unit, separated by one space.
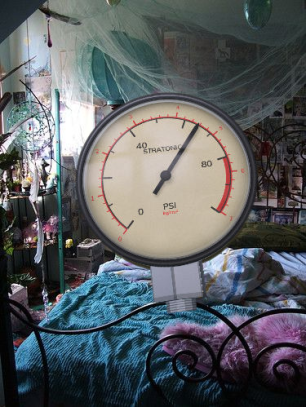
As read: 65 psi
